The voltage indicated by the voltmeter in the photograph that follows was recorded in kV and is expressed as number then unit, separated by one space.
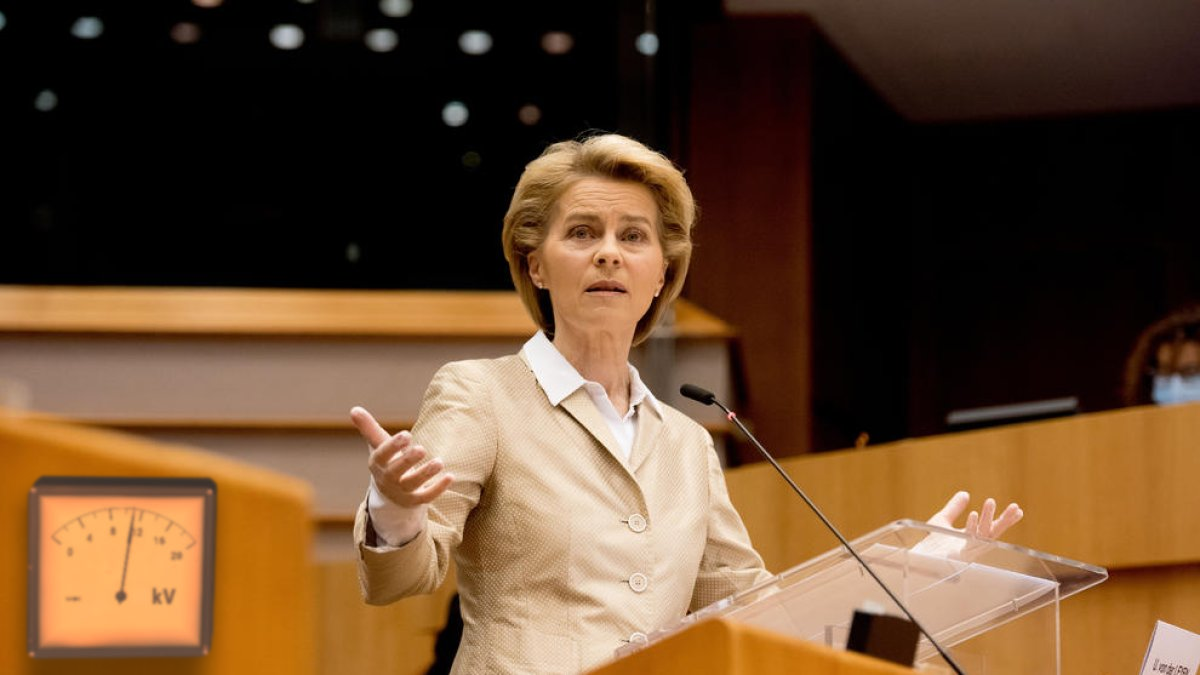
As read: 11 kV
